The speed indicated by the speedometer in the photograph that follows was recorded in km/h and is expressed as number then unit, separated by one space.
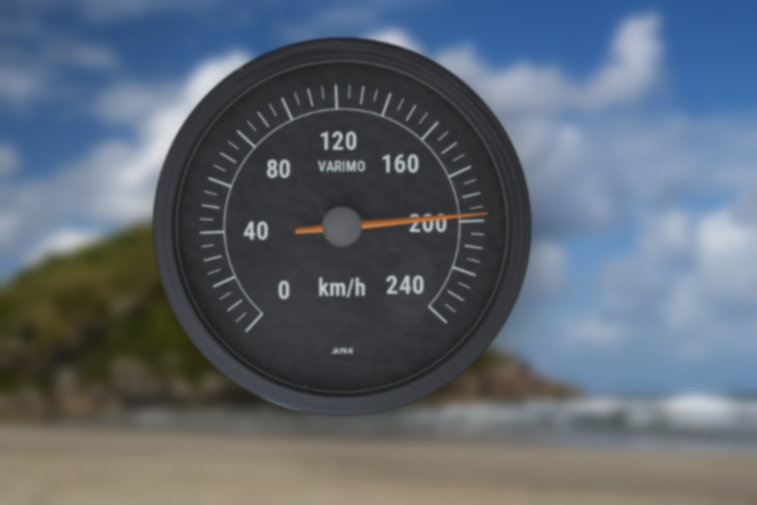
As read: 197.5 km/h
